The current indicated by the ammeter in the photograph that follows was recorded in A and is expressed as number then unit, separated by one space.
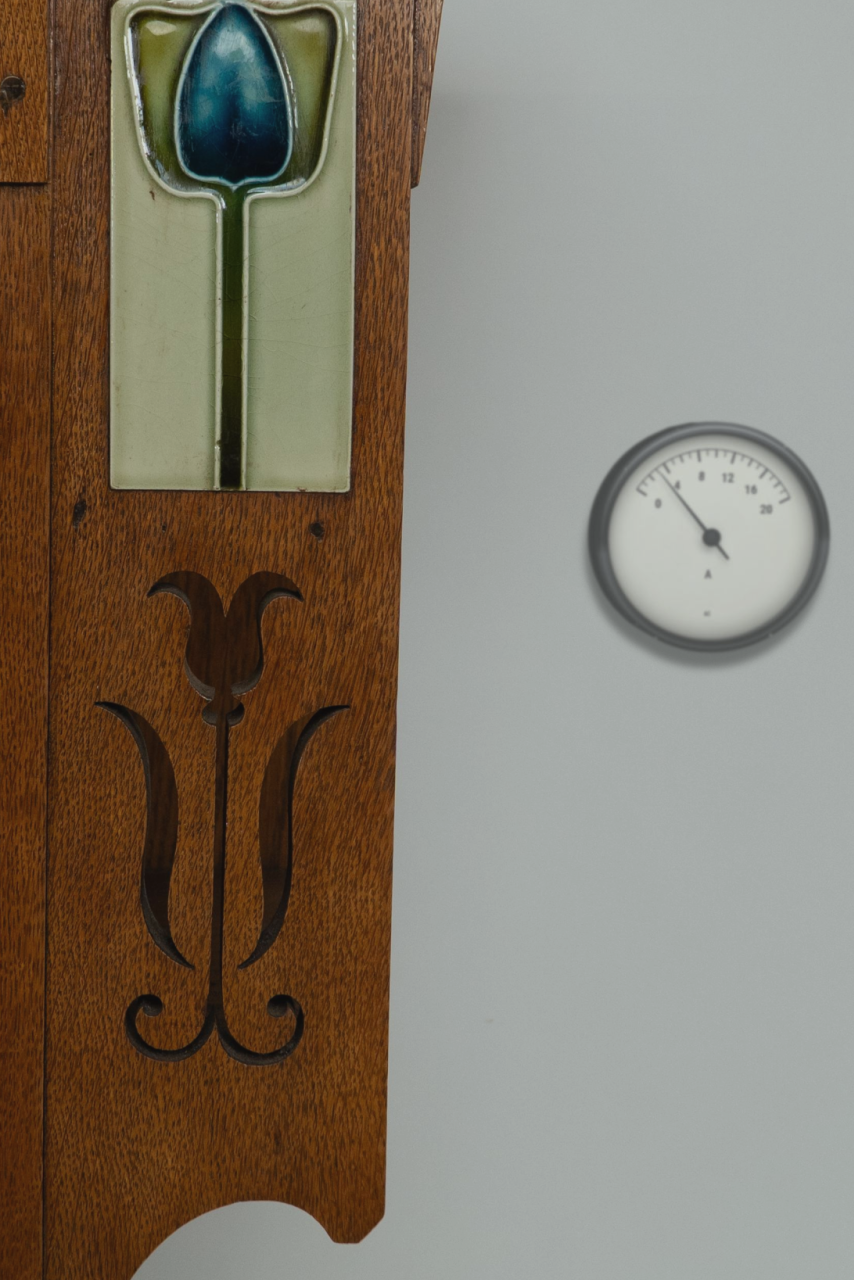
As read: 3 A
